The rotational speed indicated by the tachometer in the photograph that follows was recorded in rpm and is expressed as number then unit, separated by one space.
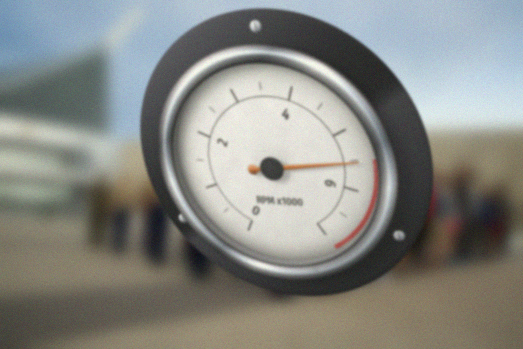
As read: 5500 rpm
